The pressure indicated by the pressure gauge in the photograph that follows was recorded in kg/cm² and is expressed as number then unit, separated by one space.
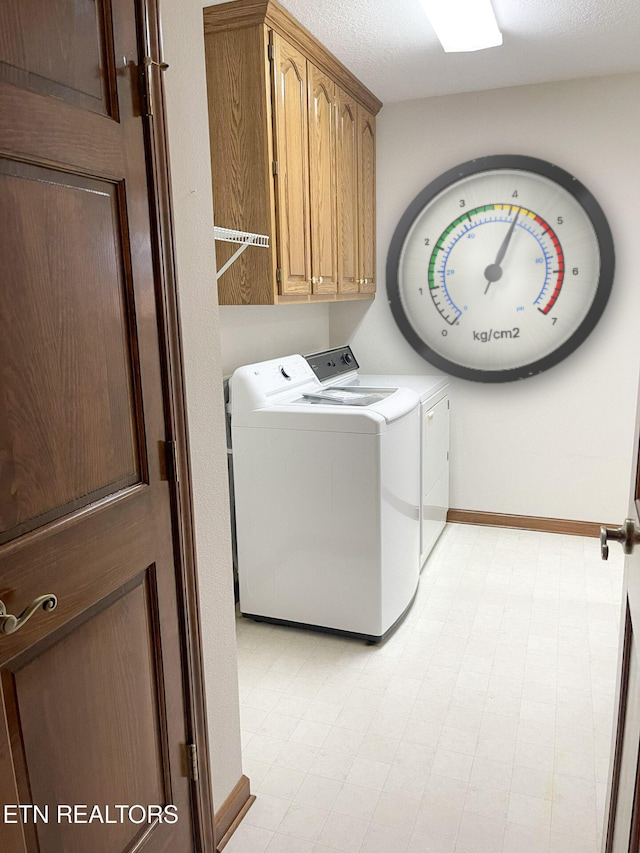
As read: 4.2 kg/cm²
